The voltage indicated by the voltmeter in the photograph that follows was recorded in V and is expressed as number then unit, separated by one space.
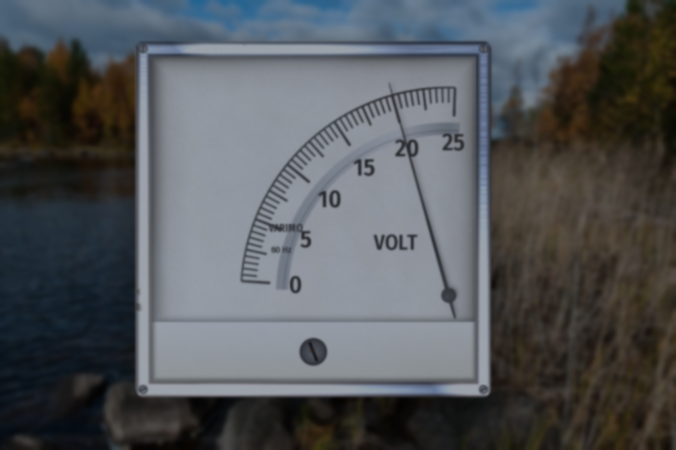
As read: 20 V
